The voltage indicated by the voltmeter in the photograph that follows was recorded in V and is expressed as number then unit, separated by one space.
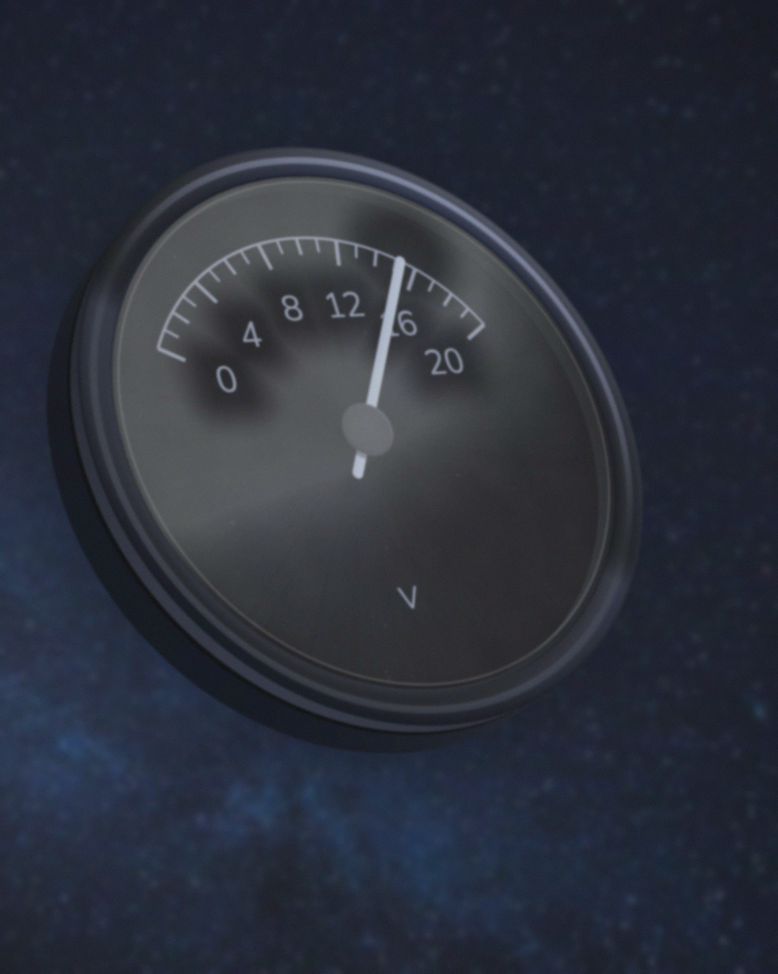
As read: 15 V
